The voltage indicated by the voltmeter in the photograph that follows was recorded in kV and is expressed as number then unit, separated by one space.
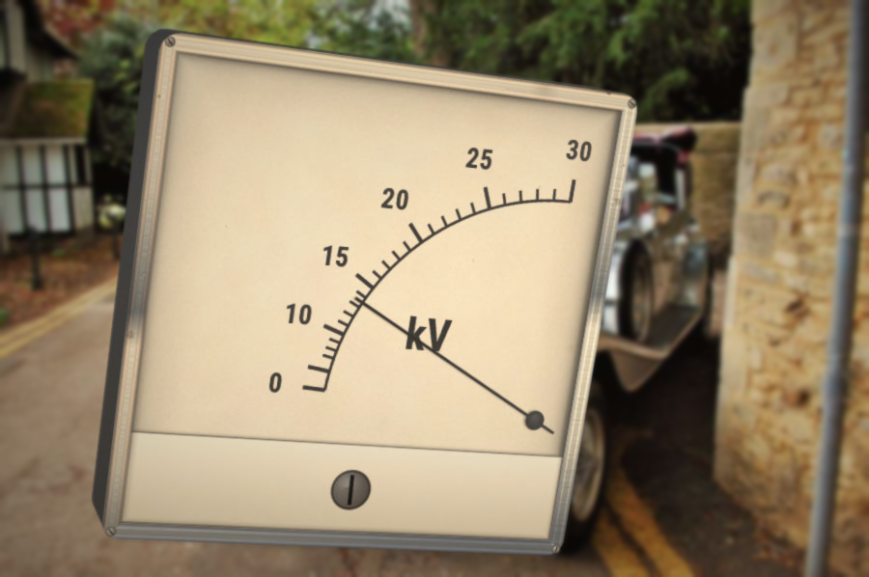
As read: 13.5 kV
